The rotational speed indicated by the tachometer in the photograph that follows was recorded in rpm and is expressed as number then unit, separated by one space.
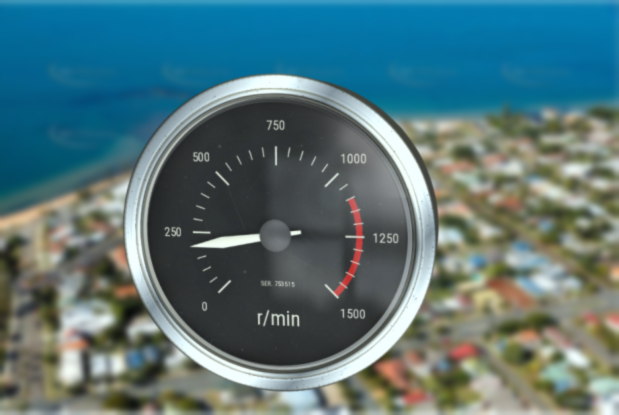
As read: 200 rpm
